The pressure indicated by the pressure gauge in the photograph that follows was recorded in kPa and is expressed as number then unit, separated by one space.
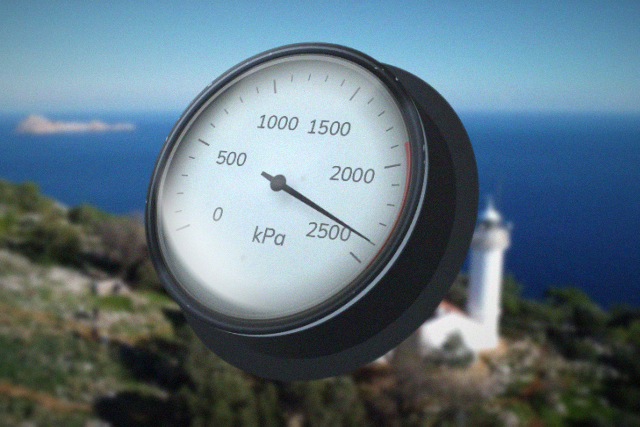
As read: 2400 kPa
